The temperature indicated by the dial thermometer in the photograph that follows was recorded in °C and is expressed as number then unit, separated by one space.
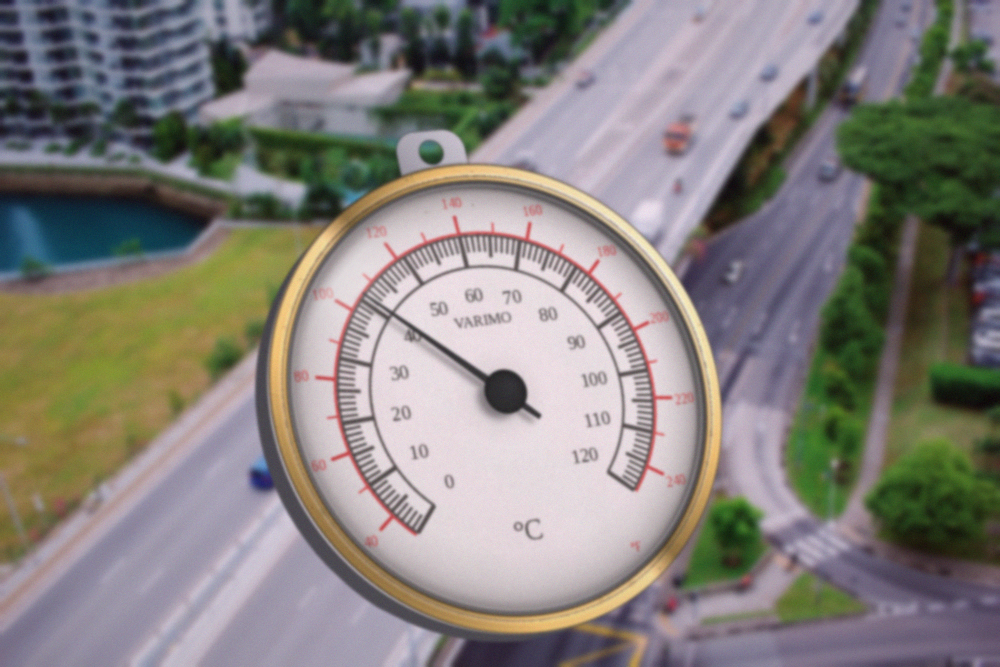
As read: 40 °C
